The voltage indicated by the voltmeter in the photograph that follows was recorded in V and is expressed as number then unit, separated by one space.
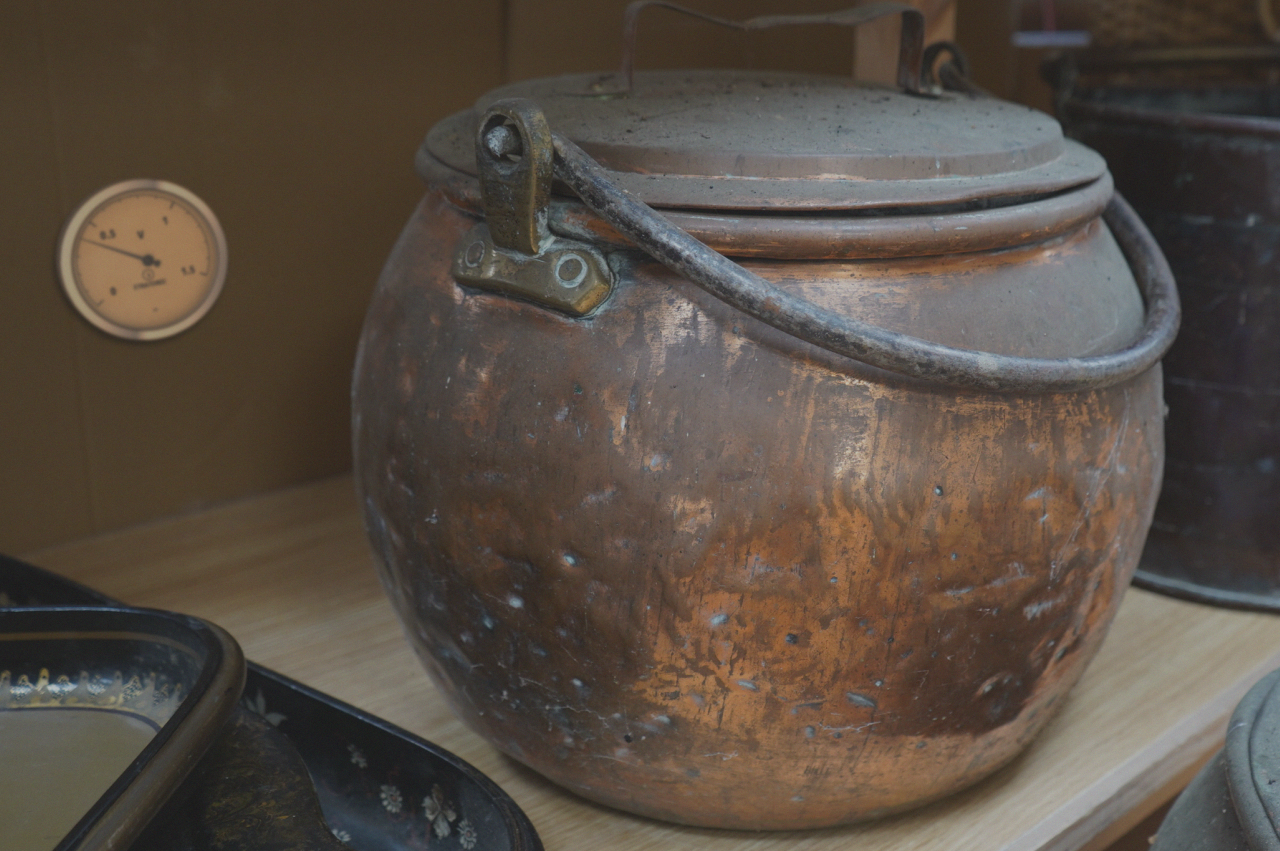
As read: 0.4 V
